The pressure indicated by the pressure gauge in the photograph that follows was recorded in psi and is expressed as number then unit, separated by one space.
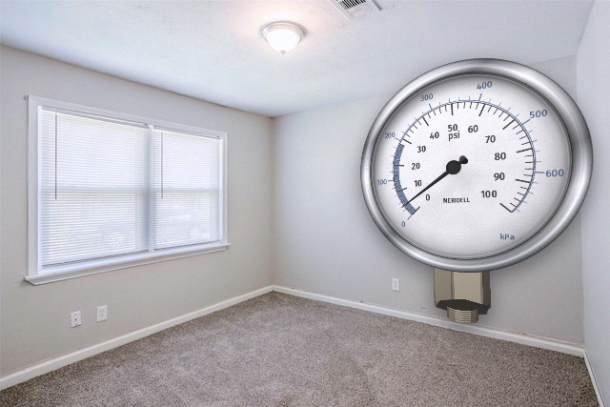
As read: 4 psi
